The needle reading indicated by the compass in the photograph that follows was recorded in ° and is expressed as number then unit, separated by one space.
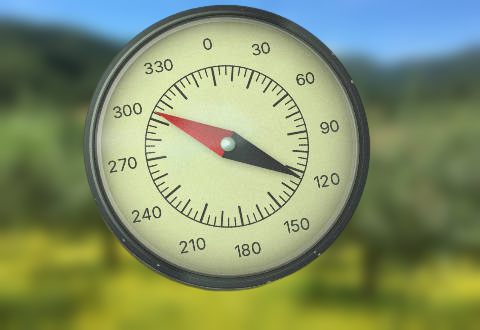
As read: 305 °
